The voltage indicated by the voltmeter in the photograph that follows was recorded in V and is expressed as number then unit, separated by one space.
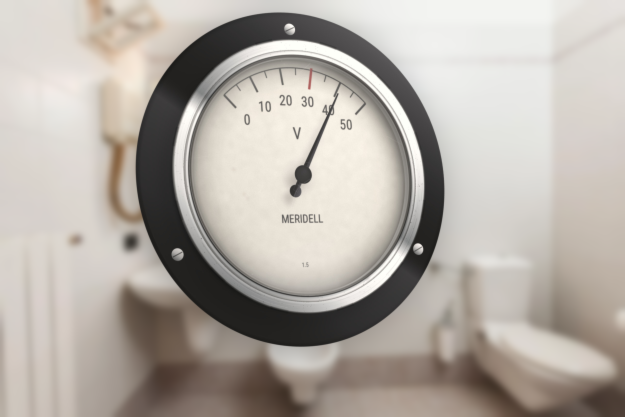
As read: 40 V
